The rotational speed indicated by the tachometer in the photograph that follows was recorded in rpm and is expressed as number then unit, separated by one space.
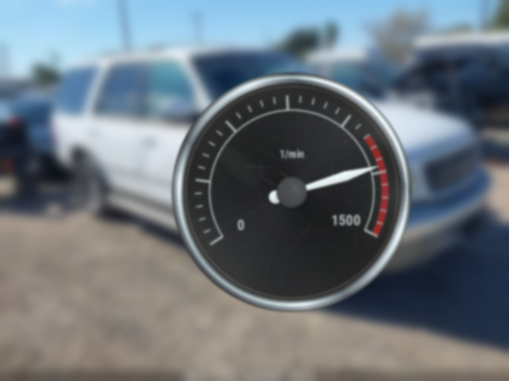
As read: 1225 rpm
